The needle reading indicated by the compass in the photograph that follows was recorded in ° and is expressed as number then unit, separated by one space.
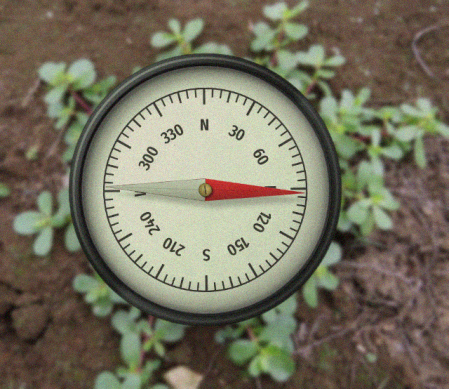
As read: 92.5 °
